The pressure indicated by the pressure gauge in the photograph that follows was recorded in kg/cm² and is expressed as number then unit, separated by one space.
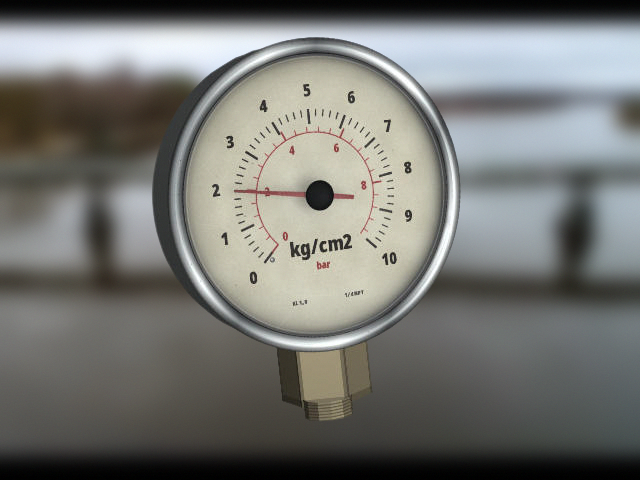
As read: 2 kg/cm²
